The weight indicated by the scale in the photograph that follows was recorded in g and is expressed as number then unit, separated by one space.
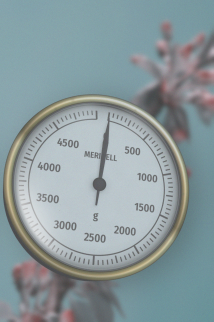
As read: 0 g
